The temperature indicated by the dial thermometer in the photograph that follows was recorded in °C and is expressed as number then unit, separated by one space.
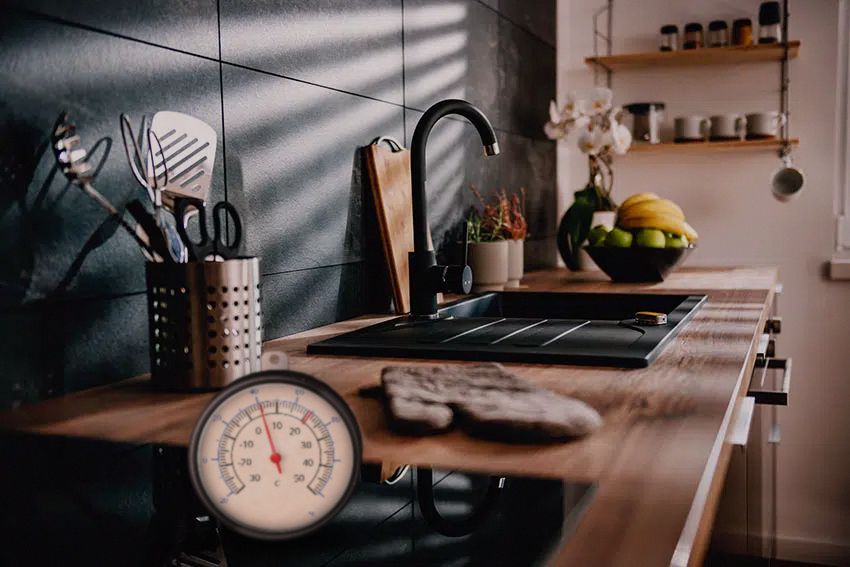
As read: 5 °C
